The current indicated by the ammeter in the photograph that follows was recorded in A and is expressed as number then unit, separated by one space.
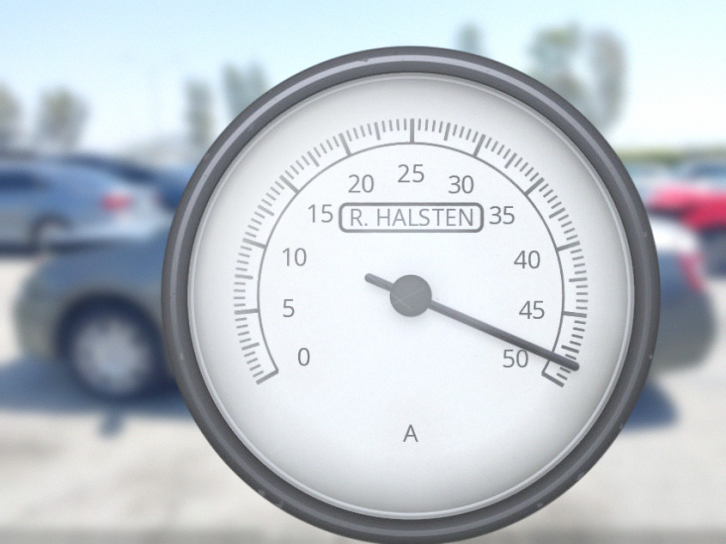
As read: 48.5 A
